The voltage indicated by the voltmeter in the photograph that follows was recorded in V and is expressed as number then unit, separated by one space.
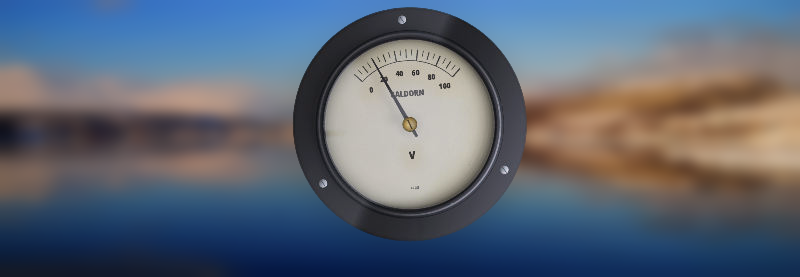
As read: 20 V
